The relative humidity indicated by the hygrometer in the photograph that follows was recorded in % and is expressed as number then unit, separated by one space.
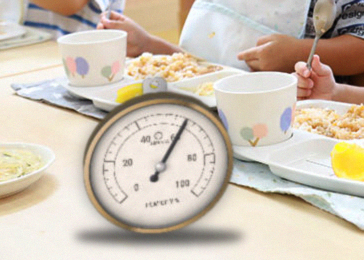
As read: 60 %
